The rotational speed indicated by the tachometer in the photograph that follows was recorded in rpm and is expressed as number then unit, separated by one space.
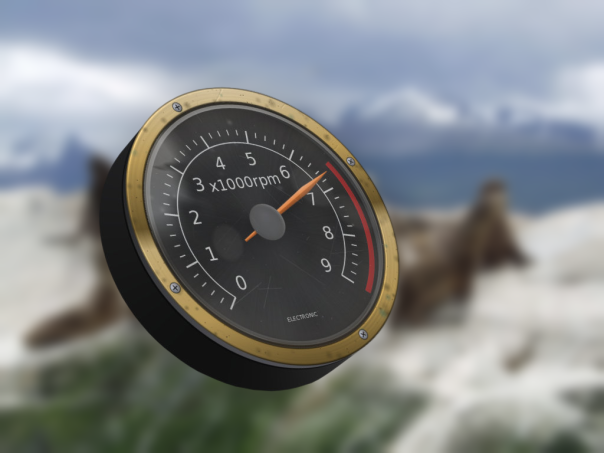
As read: 6700 rpm
